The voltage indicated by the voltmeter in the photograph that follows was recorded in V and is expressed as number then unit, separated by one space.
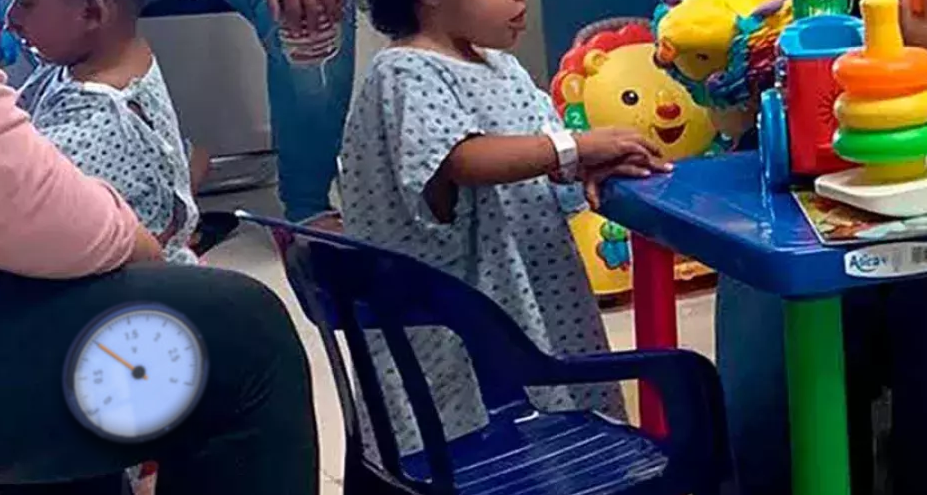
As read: 1 V
